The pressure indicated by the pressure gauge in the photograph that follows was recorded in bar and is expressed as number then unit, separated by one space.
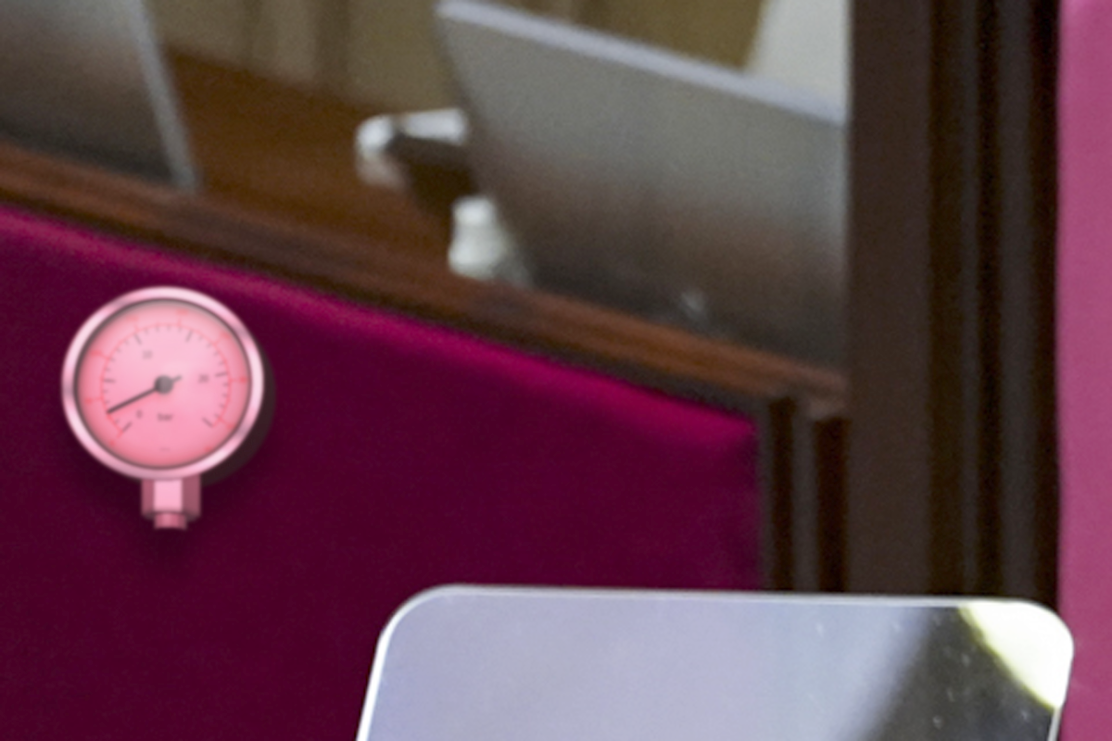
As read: 2 bar
